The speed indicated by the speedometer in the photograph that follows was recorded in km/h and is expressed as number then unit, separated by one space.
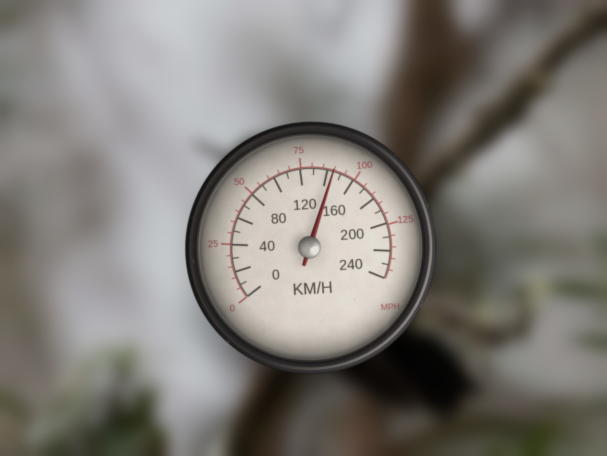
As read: 145 km/h
